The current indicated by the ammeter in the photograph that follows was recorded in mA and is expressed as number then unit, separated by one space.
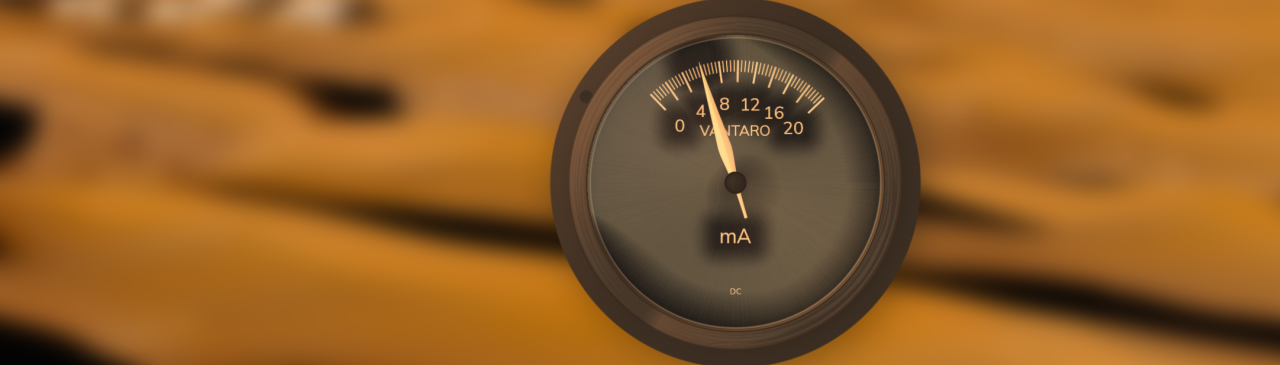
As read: 6 mA
